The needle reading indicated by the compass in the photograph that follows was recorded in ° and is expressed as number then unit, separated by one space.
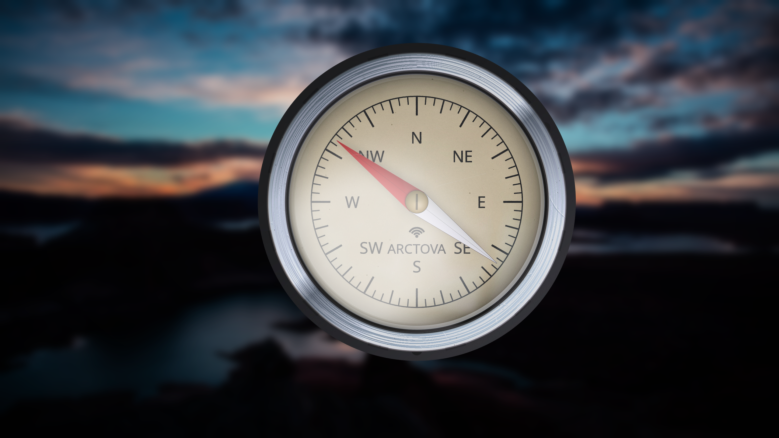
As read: 307.5 °
